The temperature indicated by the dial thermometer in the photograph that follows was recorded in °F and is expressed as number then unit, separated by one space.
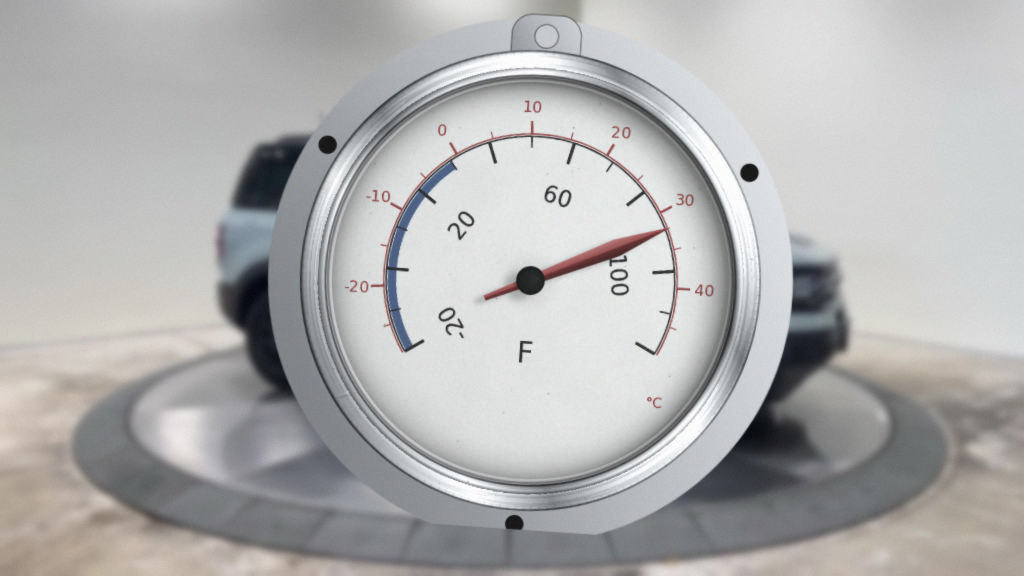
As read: 90 °F
